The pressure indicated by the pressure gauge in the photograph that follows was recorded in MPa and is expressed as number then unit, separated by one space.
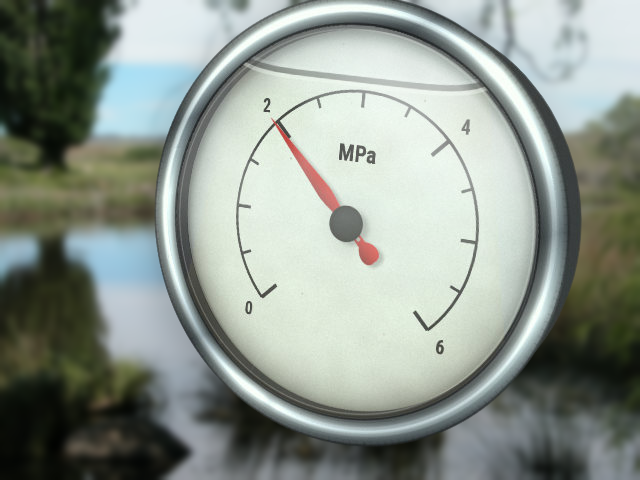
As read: 2 MPa
